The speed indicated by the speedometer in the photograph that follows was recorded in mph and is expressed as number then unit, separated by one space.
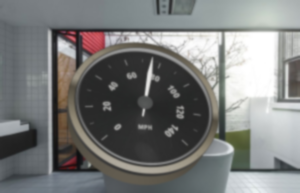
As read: 75 mph
